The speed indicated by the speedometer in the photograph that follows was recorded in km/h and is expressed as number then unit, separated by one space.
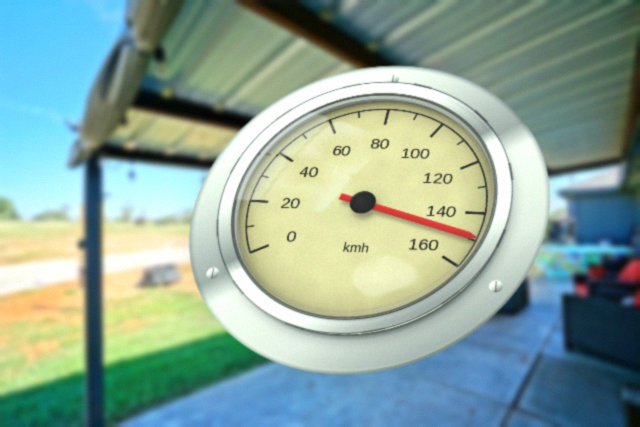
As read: 150 km/h
